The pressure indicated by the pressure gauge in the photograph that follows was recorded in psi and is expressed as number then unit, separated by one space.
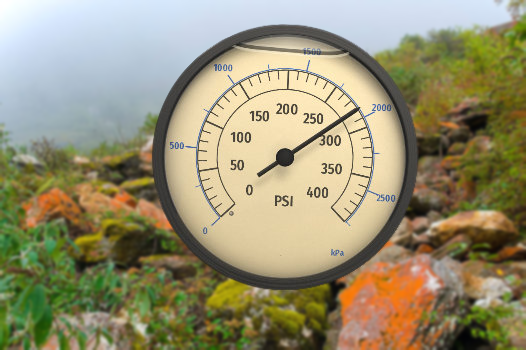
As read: 280 psi
